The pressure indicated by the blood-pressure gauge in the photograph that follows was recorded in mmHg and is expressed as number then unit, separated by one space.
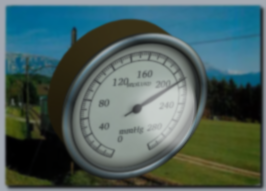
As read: 210 mmHg
